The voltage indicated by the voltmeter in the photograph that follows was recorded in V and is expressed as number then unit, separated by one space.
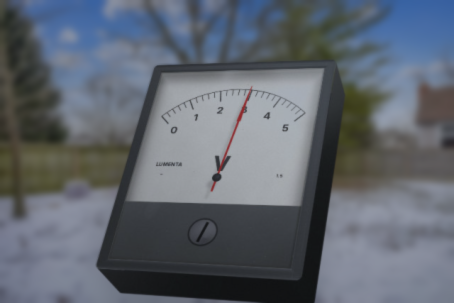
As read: 3 V
